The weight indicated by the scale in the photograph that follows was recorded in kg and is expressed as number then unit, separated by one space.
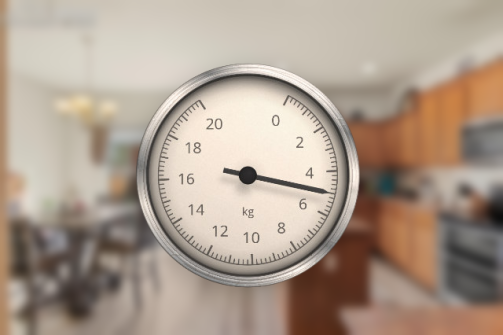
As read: 5 kg
